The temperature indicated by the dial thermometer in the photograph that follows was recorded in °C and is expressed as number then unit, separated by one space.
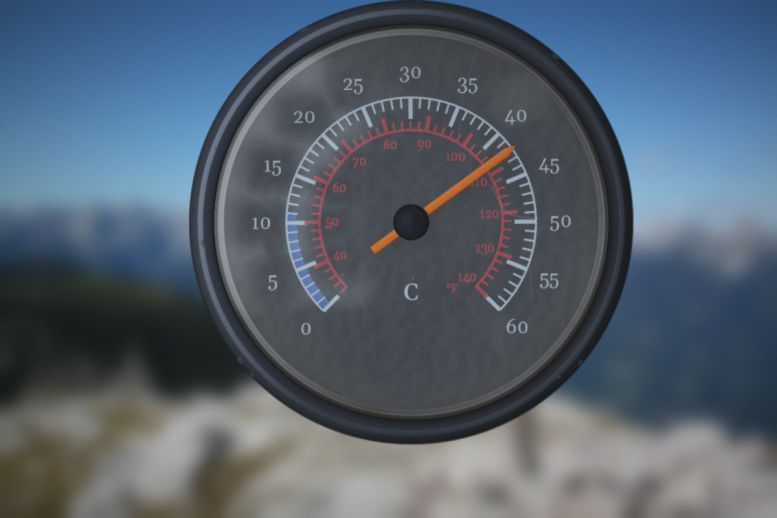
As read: 42 °C
